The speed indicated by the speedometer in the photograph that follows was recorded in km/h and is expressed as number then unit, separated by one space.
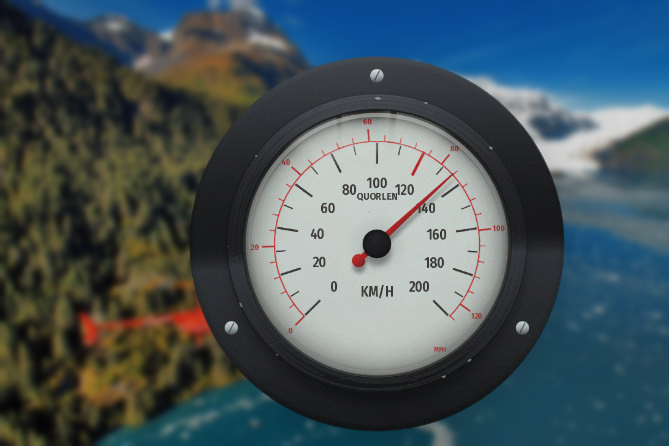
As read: 135 km/h
